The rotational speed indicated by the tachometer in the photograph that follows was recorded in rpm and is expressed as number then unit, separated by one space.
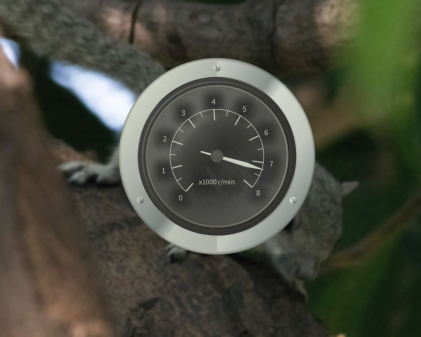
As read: 7250 rpm
